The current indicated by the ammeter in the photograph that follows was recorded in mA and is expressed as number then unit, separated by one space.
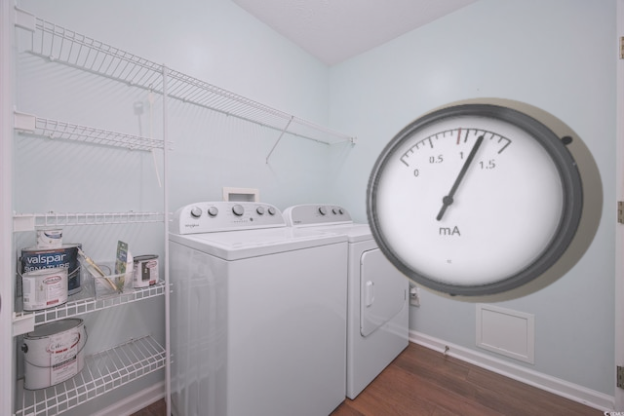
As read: 1.2 mA
